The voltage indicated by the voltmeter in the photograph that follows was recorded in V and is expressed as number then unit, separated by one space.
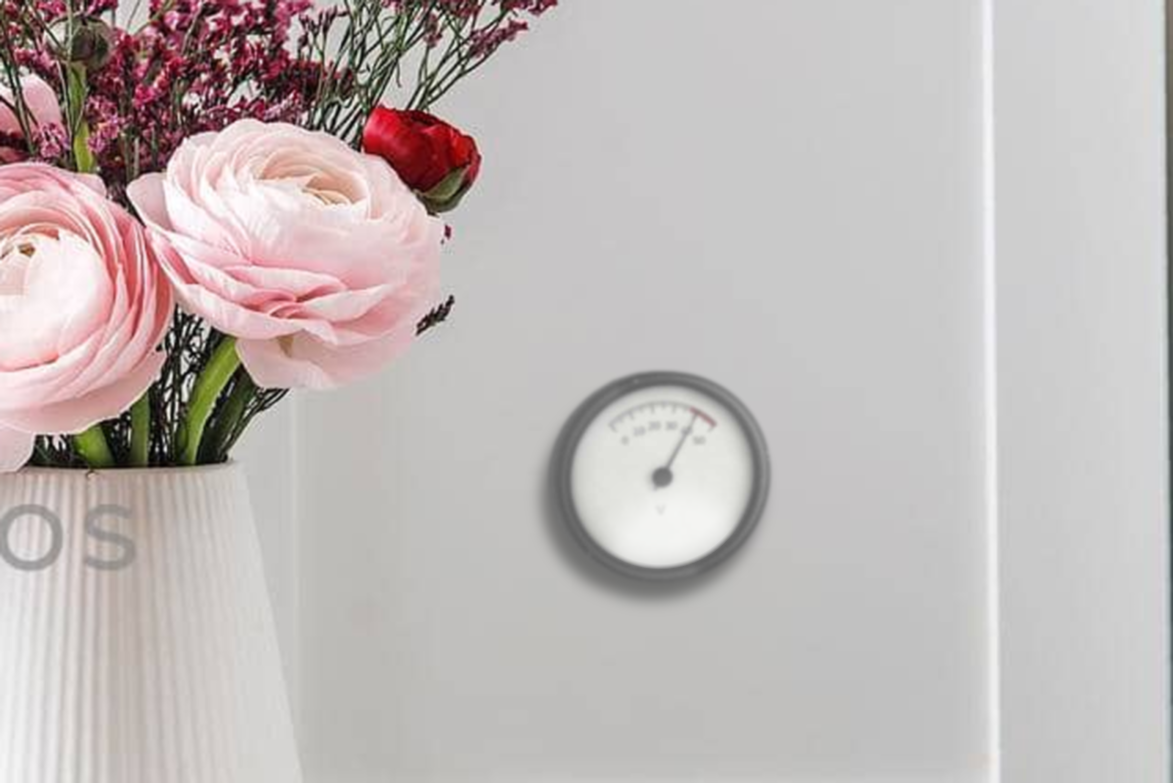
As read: 40 V
